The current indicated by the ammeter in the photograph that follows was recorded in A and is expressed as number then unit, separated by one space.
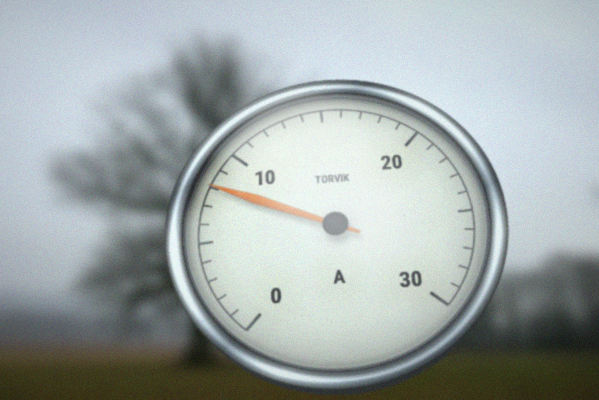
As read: 8 A
